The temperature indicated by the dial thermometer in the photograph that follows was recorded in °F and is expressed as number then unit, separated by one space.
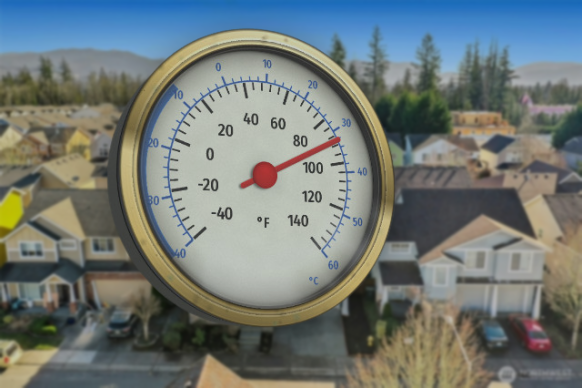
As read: 90 °F
